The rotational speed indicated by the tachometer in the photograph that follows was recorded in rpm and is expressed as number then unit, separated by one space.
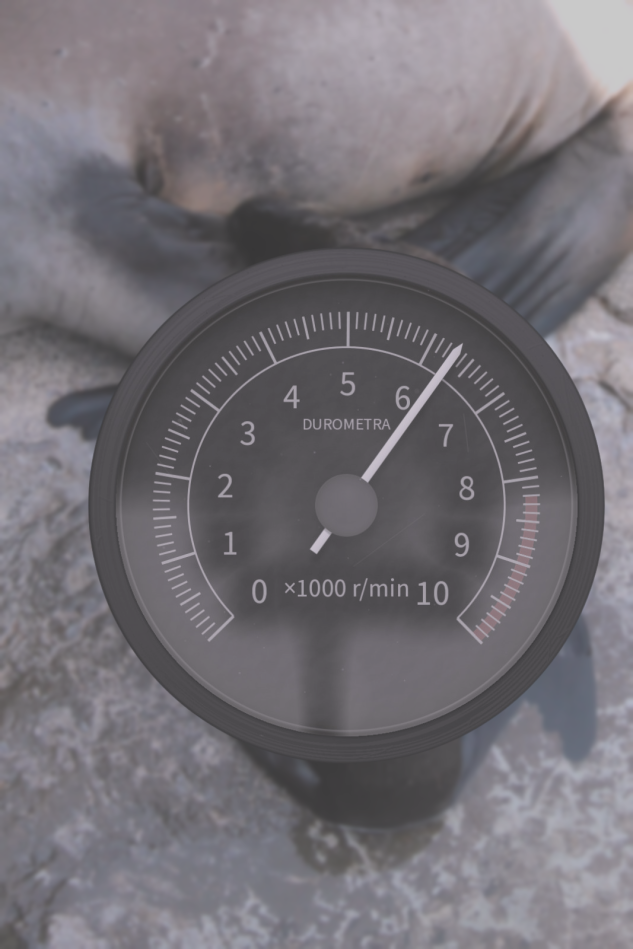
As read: 6300 rpm
